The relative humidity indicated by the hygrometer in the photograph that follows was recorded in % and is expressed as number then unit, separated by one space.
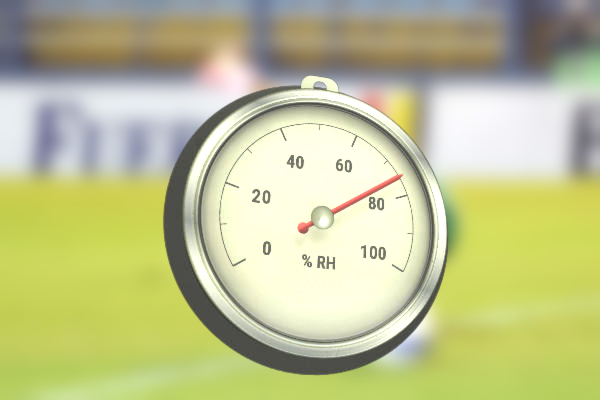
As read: 75 %
